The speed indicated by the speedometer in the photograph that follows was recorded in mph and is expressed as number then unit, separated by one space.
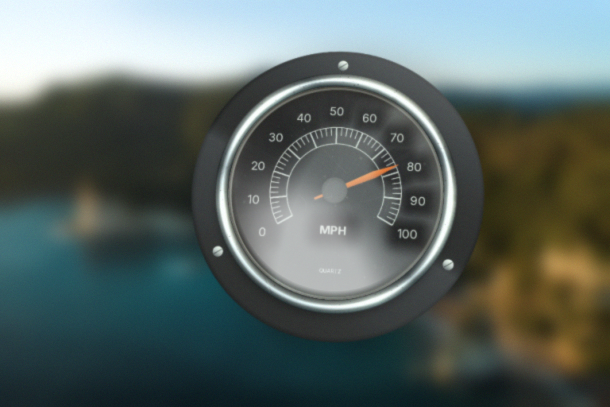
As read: 78 mph
